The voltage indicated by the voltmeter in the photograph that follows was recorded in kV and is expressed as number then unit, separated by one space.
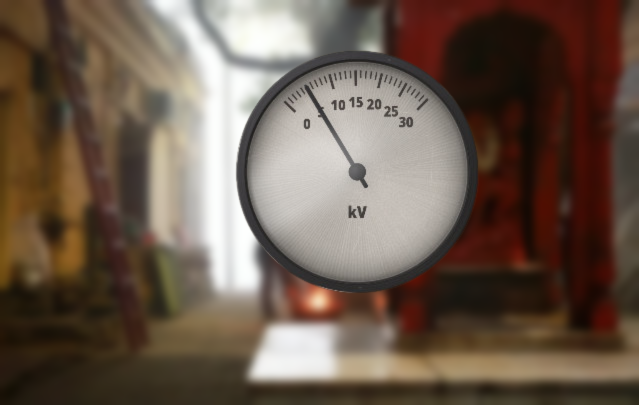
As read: 5 kV
